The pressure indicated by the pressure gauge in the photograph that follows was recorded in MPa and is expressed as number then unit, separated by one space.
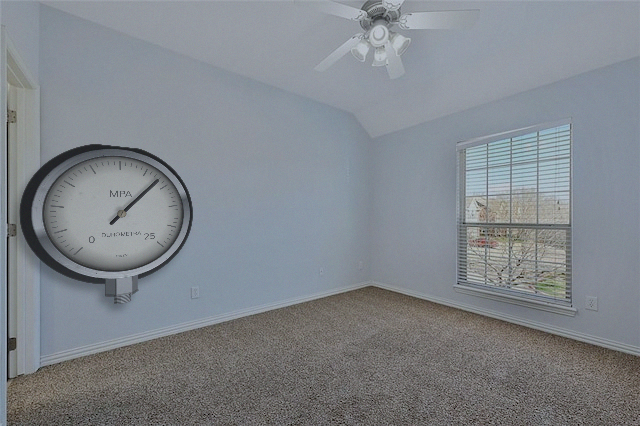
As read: 16.5 MPa
